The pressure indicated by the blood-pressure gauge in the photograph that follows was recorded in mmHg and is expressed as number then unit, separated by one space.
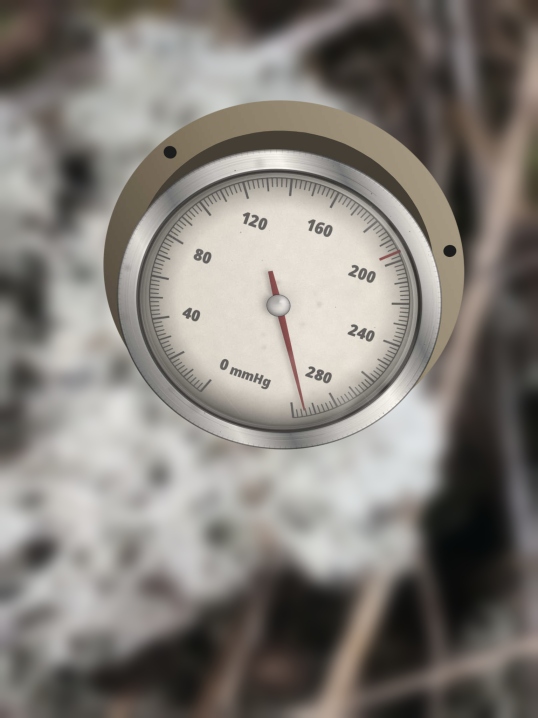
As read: 294 mmHg
